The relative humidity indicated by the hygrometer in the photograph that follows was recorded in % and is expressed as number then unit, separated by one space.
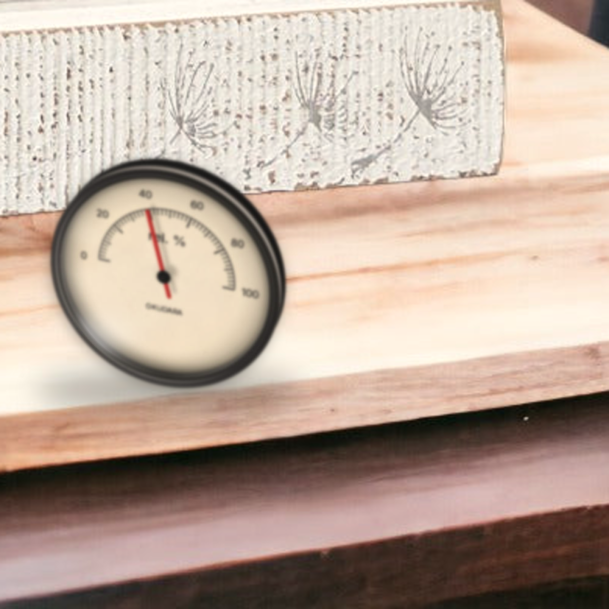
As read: 40 %
